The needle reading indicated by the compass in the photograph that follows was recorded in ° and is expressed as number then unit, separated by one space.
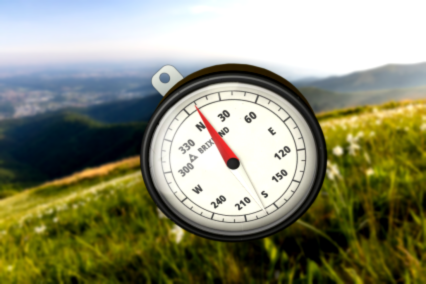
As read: 10 °
